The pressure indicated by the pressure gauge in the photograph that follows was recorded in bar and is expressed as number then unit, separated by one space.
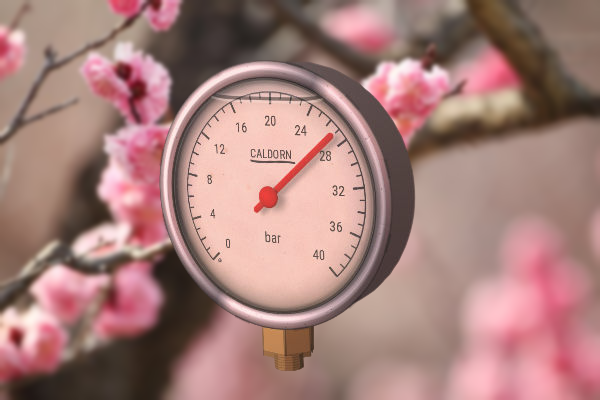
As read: 27 bar
